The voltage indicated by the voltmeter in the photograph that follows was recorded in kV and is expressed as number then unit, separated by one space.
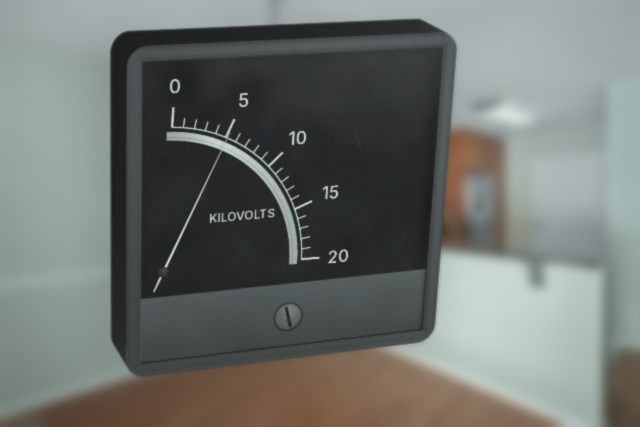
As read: 5 kV
